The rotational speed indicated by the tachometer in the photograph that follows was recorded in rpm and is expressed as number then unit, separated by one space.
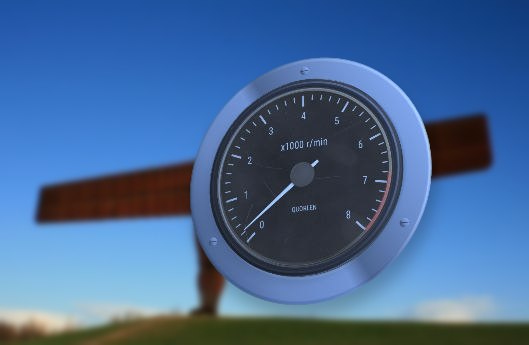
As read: 200 rpm
